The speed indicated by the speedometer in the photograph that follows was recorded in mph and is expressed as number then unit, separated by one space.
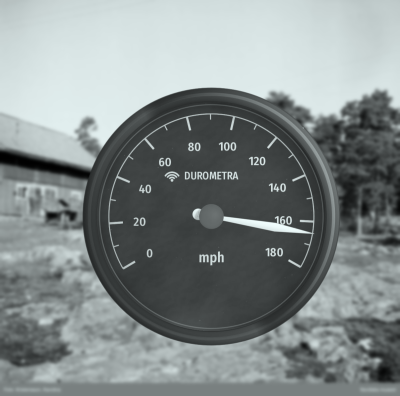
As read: 165 mph
